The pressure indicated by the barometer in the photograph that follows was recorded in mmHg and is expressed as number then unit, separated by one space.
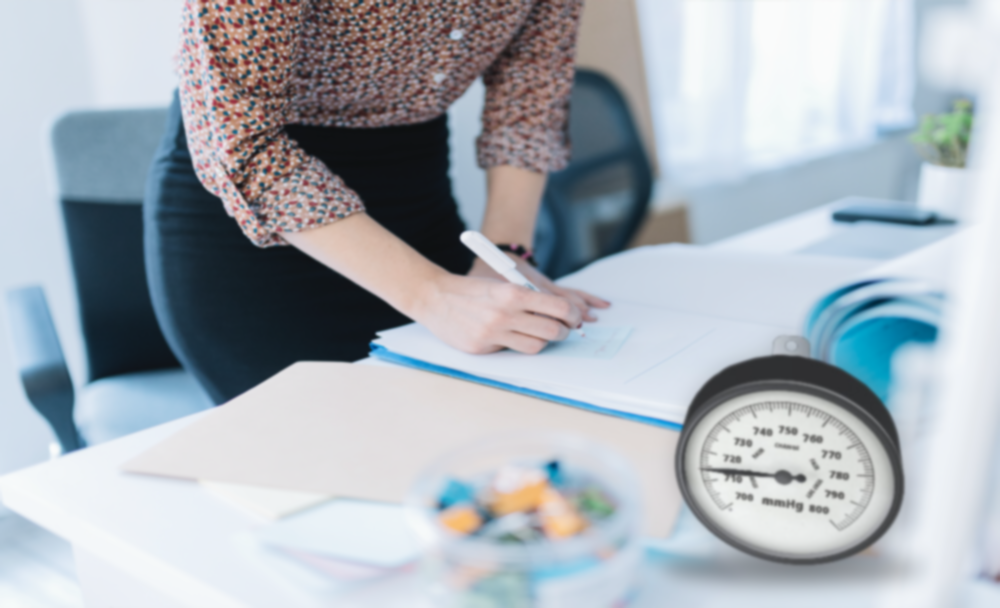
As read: 715 mmHg
